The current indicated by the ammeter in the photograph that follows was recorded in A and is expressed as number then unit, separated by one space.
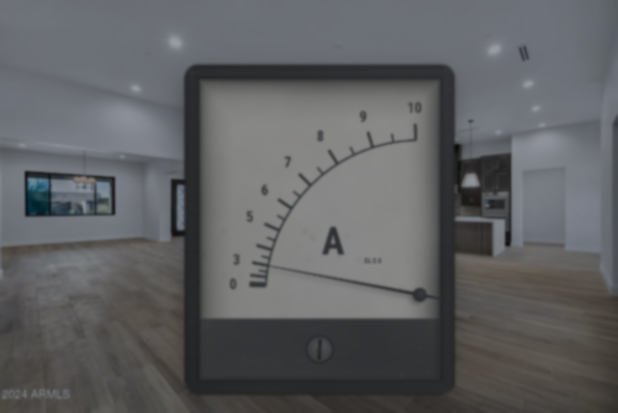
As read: 3 A
